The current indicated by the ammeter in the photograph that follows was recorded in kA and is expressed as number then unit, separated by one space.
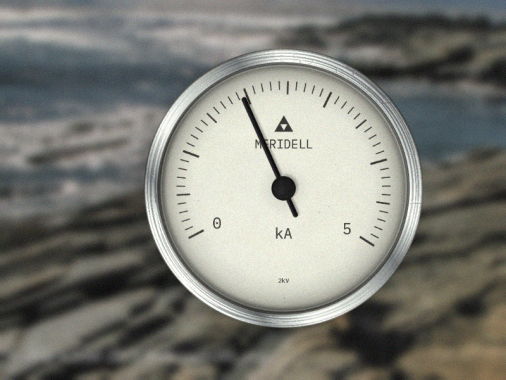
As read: 1.95 kA
